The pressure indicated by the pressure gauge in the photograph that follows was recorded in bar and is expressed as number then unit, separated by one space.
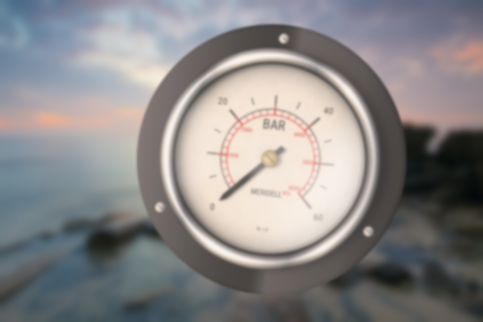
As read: 0 bar
